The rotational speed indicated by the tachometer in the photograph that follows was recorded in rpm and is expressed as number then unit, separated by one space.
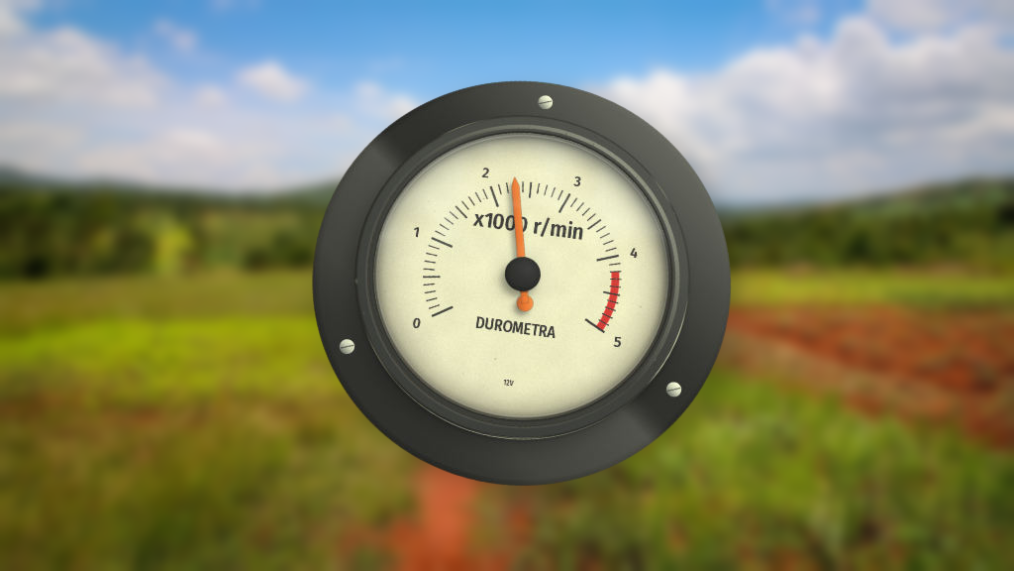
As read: 2300 rpm
